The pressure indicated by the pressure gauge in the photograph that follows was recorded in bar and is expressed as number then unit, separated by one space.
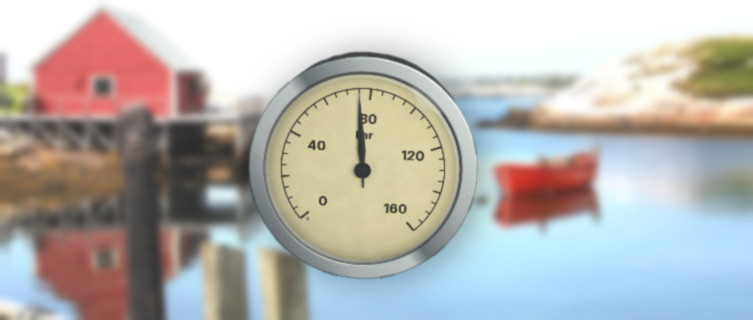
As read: 75 bar
